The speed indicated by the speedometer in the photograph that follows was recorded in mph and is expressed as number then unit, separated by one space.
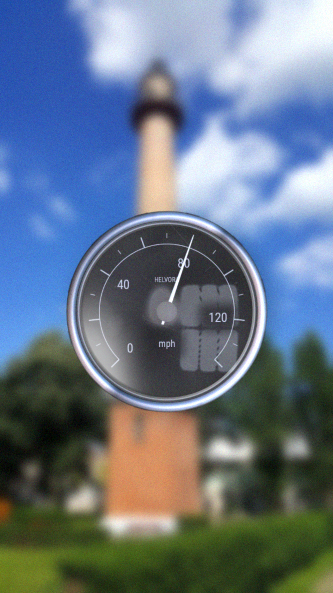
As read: 80 mph
